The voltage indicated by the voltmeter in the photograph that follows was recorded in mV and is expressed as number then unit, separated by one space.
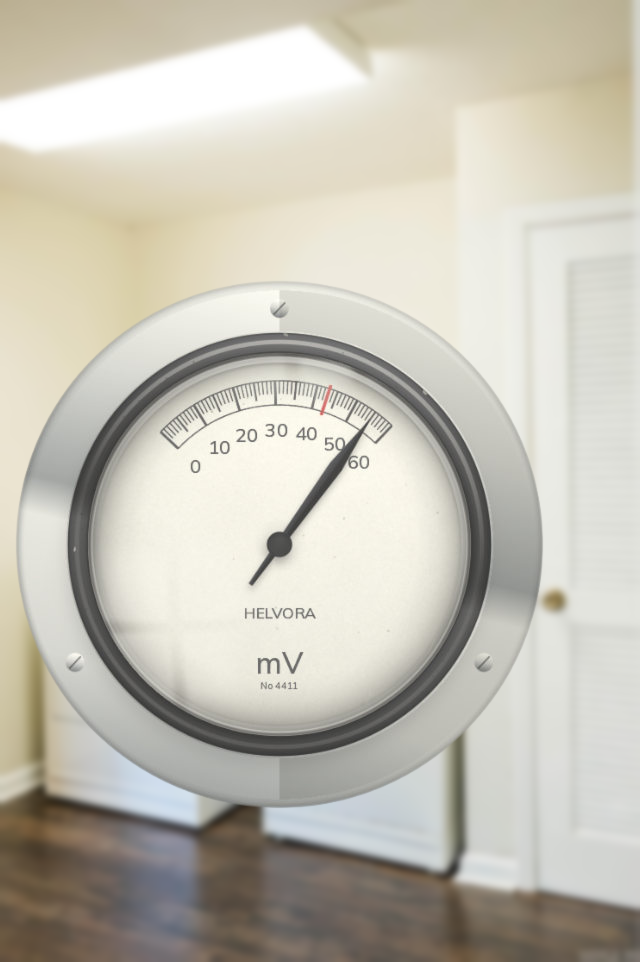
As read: 55 mV
